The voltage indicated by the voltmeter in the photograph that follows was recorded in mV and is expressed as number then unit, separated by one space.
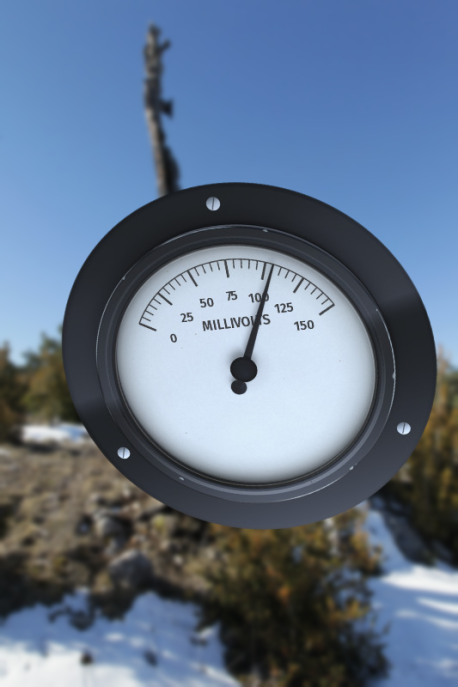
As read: 105 mV
